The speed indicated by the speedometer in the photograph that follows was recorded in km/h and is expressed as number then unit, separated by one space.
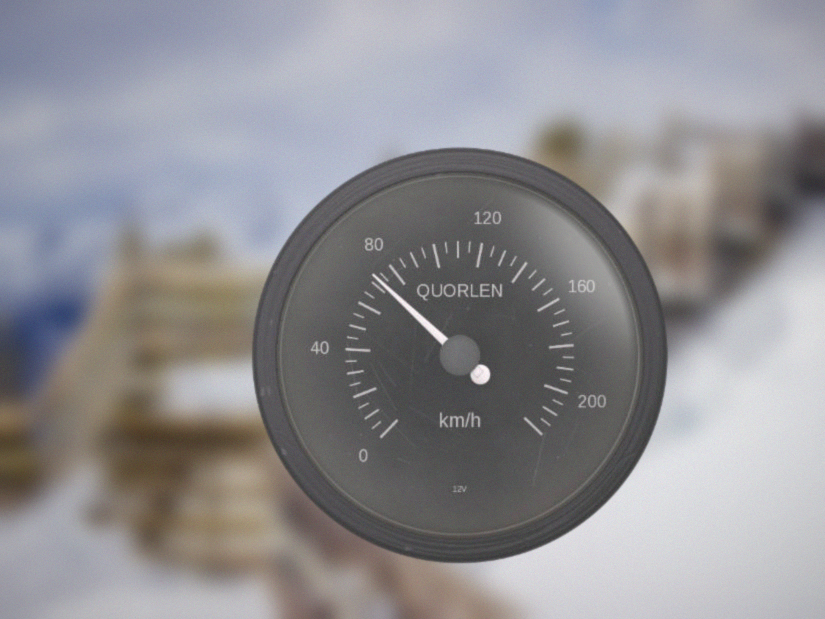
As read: 72.5 km/h
